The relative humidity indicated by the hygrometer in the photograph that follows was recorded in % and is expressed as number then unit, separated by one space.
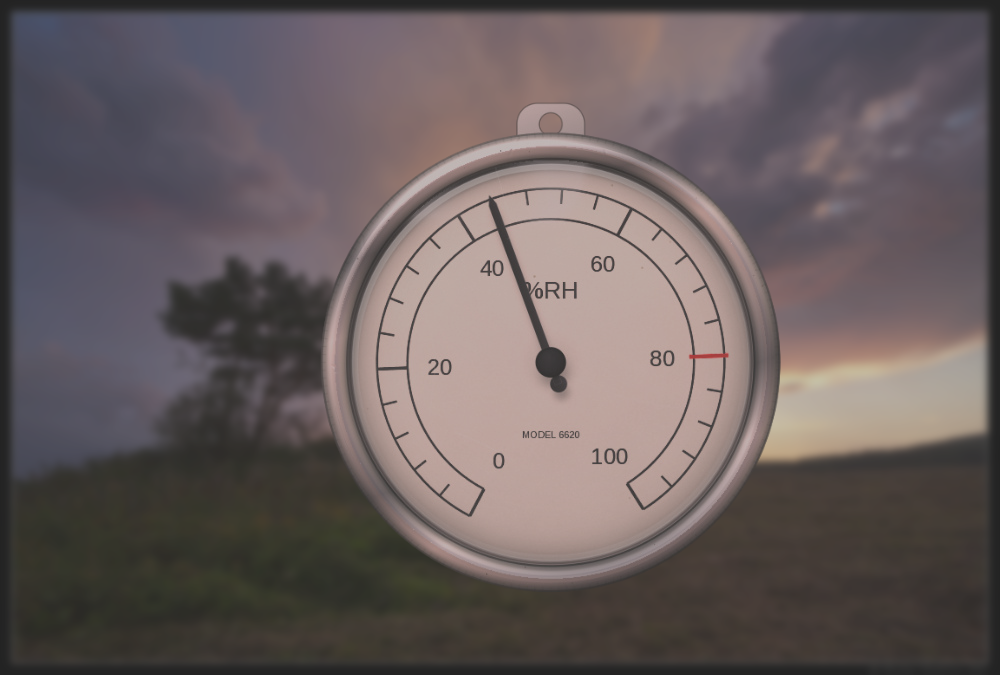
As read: 44 %
